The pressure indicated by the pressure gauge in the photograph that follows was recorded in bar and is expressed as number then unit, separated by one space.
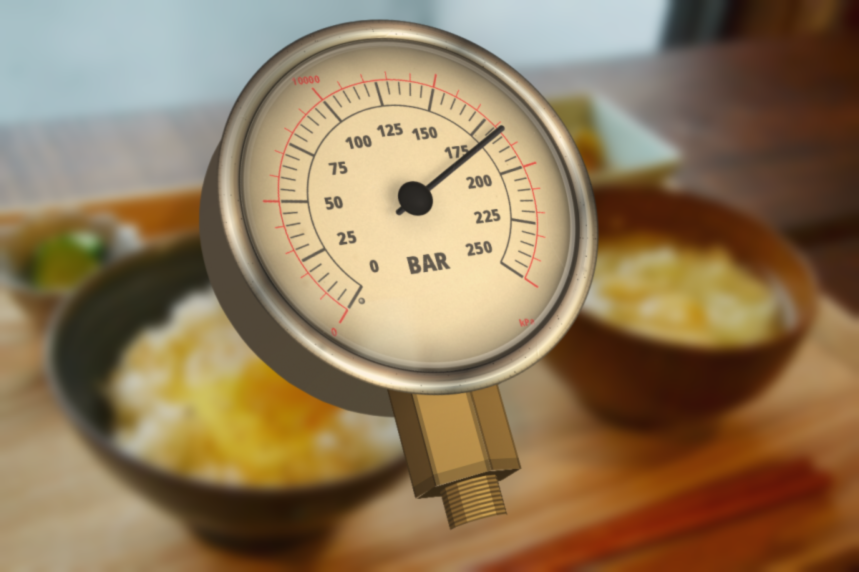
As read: 182.5 bar
